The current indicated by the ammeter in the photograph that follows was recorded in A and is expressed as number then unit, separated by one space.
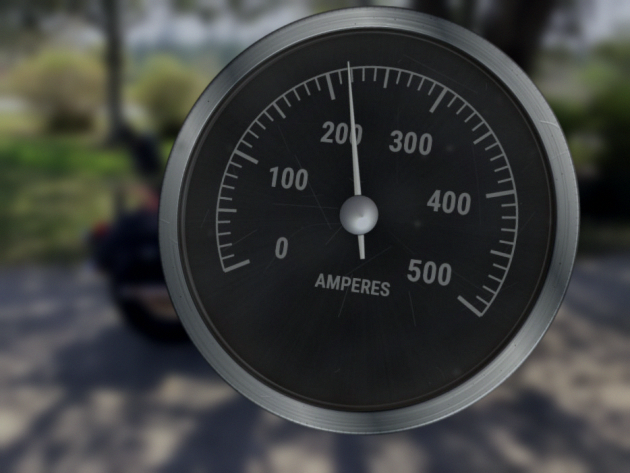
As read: 220 A
